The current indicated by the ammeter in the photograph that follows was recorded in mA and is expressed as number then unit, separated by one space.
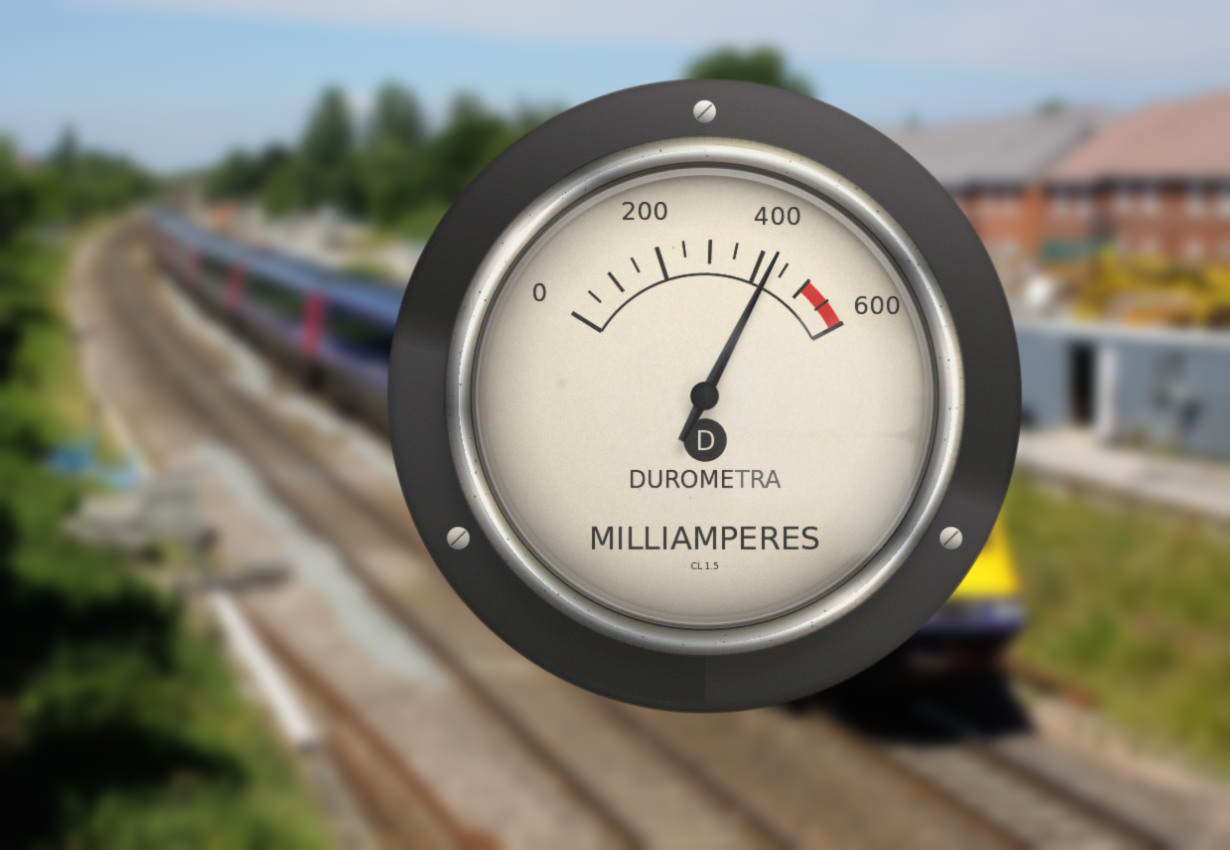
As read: 425 mA
